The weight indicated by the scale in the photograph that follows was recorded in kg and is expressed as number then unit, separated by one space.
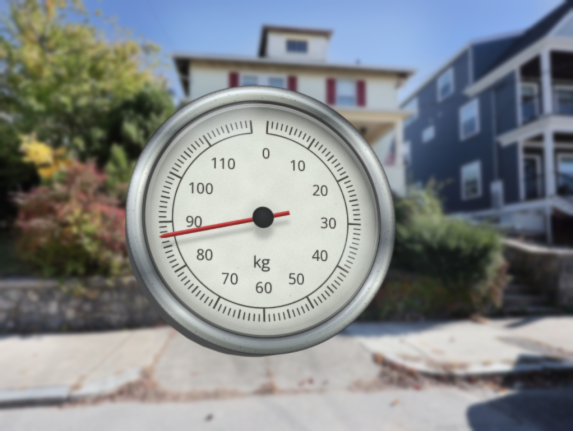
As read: 87 kg
